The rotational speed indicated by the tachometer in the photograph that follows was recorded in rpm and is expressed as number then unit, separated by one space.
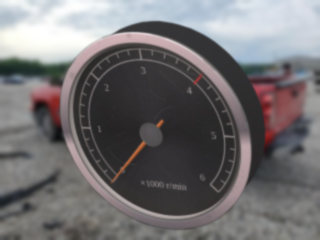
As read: 0 rpm
